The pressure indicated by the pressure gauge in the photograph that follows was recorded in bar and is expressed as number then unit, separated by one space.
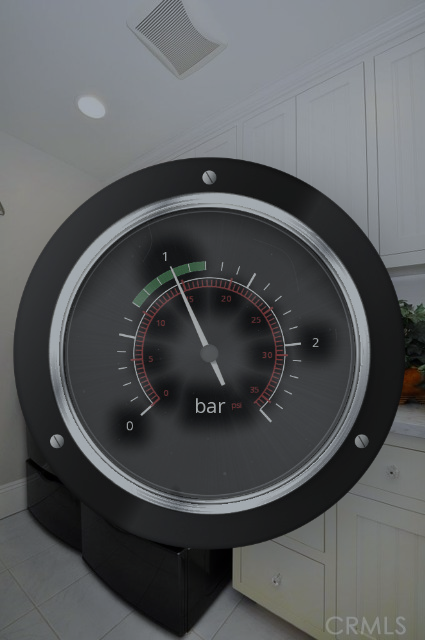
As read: 1 bar
